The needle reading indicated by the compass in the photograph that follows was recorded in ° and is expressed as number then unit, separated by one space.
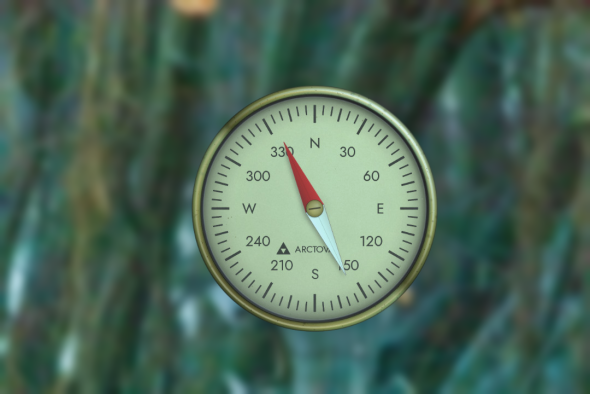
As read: 335 °
